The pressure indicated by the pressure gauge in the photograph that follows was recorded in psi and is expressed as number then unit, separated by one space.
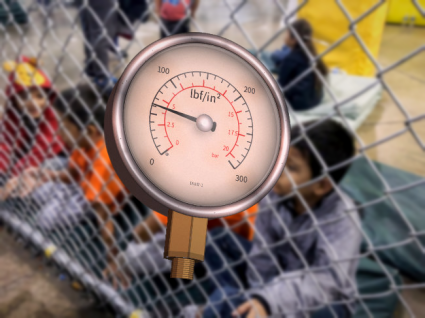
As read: 60 psi
